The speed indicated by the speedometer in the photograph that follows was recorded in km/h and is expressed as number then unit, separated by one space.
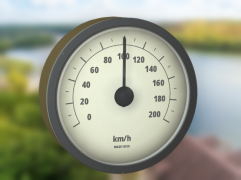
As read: 100 km/h
